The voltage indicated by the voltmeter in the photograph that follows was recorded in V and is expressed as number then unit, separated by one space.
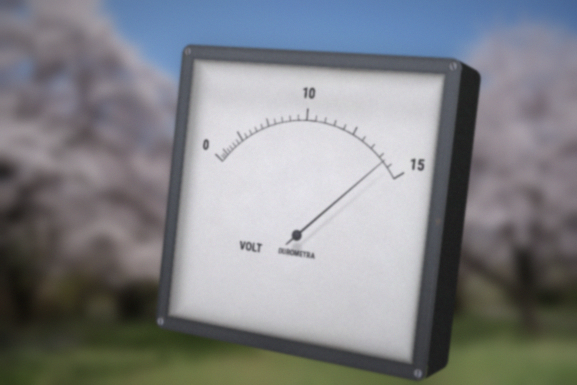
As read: 14.25 V
